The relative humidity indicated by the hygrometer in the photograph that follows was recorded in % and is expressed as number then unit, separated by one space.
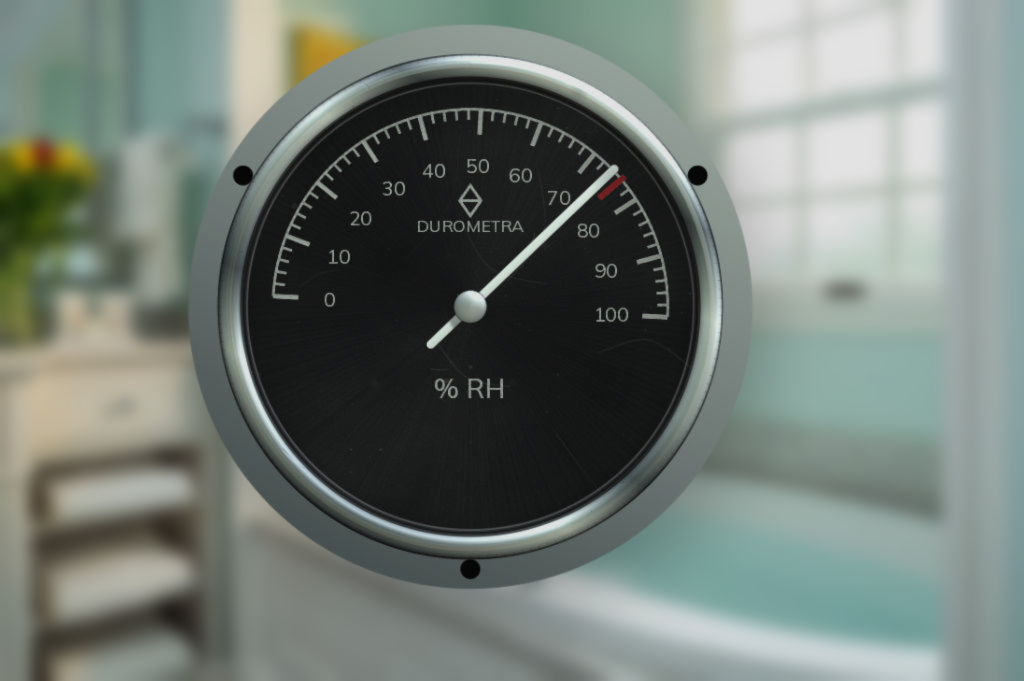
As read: 74 %
